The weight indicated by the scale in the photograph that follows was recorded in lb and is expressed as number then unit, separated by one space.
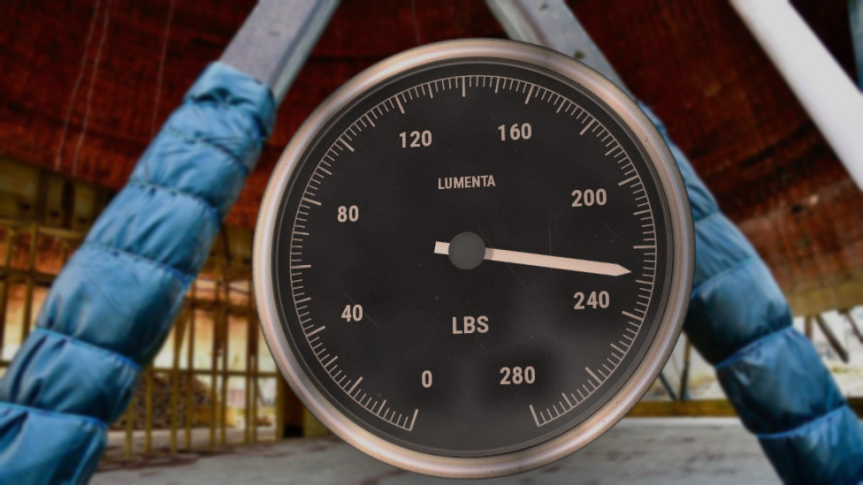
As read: 228 lb
